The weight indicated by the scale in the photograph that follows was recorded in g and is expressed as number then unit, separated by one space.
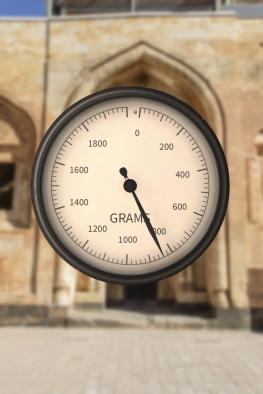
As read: 840 g
